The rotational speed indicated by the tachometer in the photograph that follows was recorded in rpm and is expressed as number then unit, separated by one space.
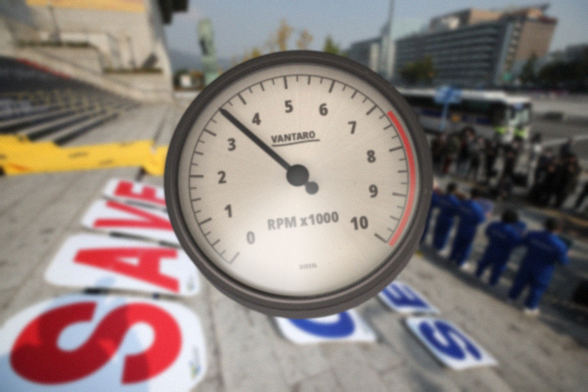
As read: 3500 rpm
